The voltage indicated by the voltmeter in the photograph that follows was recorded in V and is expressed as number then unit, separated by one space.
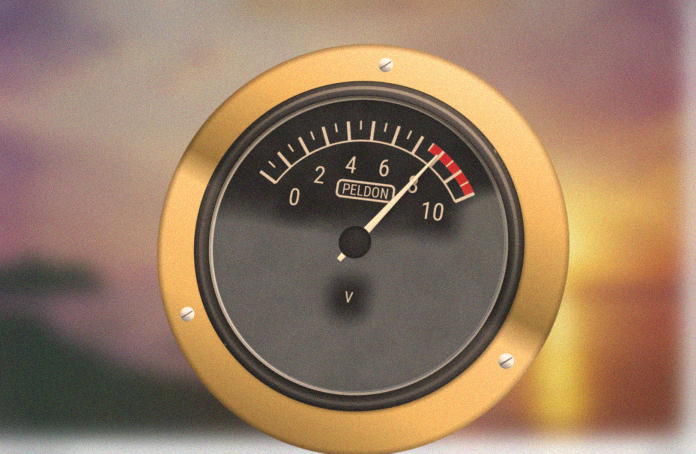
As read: 8 V
